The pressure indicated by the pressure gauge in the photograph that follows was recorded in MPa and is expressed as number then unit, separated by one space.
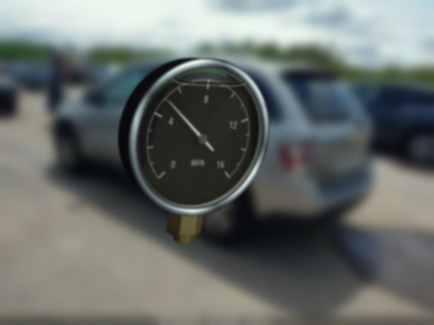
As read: 5 MPa
